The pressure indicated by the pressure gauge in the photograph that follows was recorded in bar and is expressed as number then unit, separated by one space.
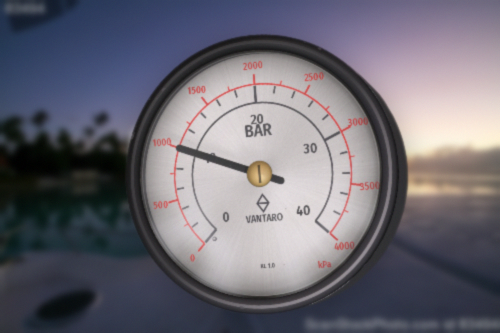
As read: 10 bar
